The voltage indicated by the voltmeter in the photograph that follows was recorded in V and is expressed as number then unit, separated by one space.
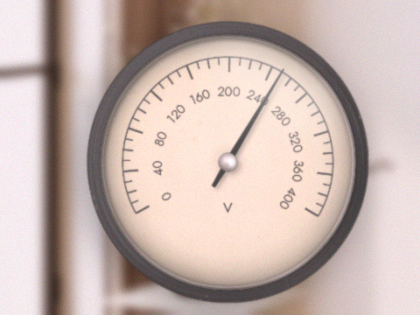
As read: 250 V
